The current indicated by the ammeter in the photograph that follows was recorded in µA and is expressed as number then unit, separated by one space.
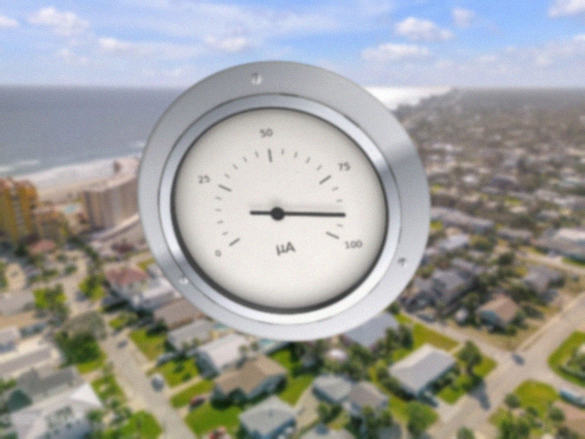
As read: 90 µA
